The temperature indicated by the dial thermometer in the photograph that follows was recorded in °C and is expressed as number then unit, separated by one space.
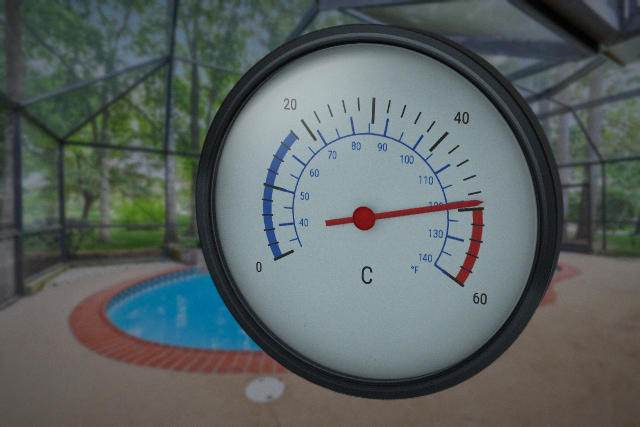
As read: 49 °C
